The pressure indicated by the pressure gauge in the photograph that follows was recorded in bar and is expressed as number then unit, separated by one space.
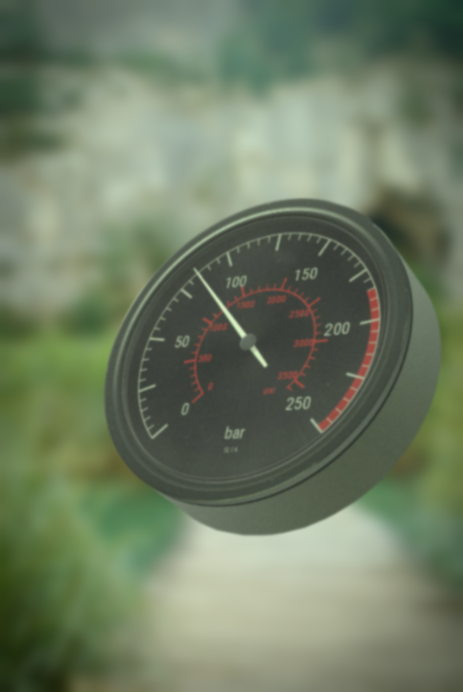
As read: 85 bar
